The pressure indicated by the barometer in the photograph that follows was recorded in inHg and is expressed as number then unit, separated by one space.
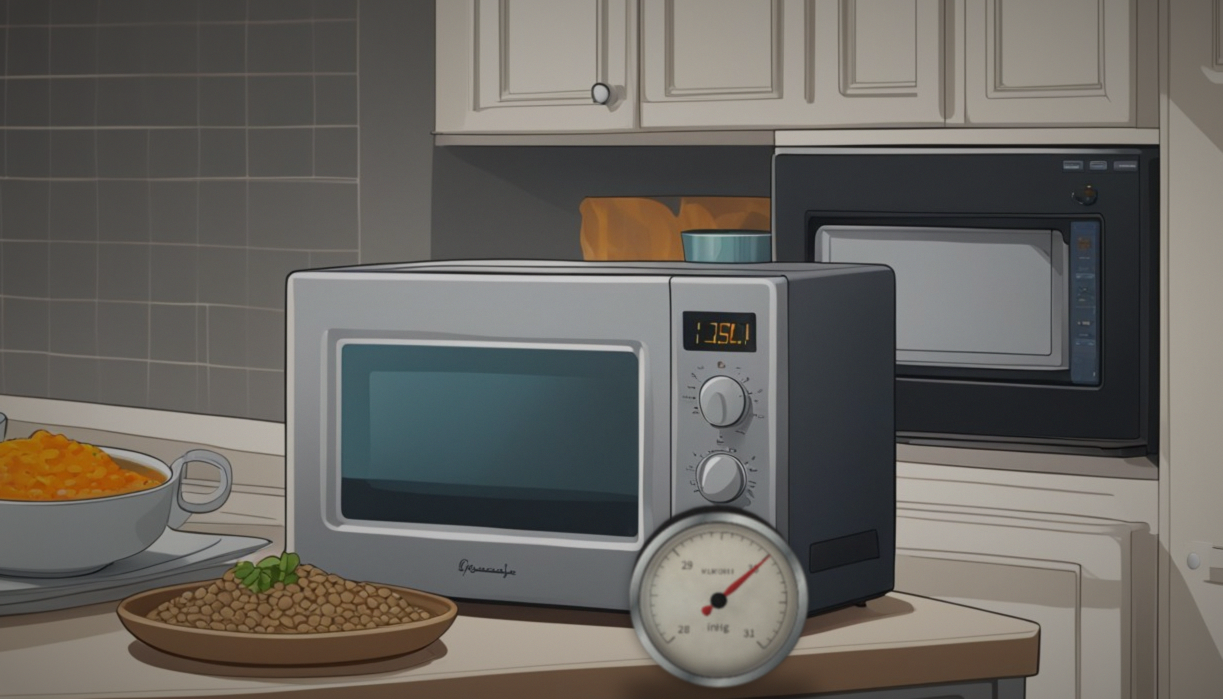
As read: 30 inHg
